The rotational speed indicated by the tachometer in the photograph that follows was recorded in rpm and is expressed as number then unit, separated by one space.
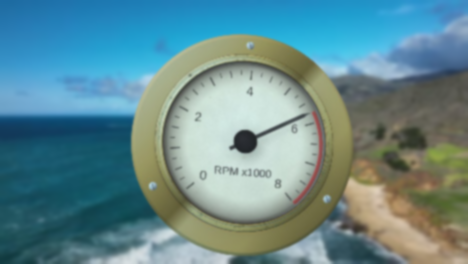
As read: 5750 rpm
